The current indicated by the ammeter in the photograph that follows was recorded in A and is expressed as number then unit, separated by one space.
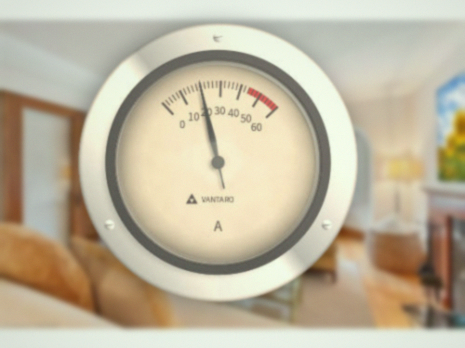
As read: 20 A
